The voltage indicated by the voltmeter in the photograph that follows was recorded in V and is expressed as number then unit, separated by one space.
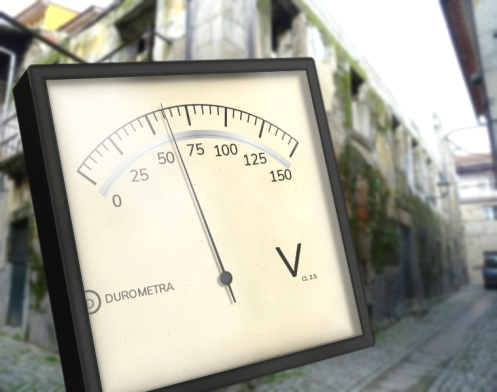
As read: 60 V
